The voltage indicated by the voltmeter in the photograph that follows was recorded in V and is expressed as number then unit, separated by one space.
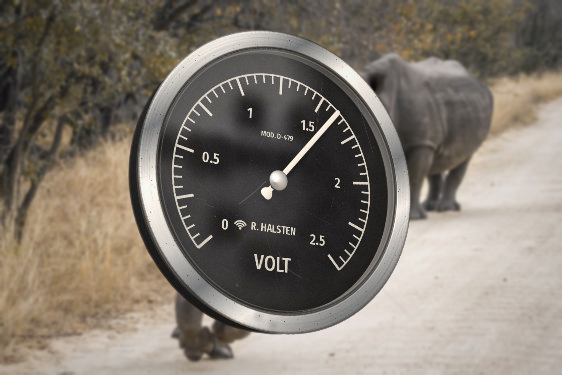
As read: 1.6 V
